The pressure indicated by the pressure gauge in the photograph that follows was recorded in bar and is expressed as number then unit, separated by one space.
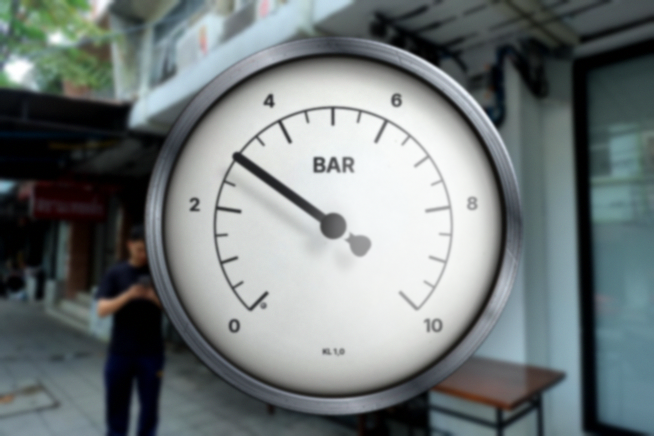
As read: 3 bar
